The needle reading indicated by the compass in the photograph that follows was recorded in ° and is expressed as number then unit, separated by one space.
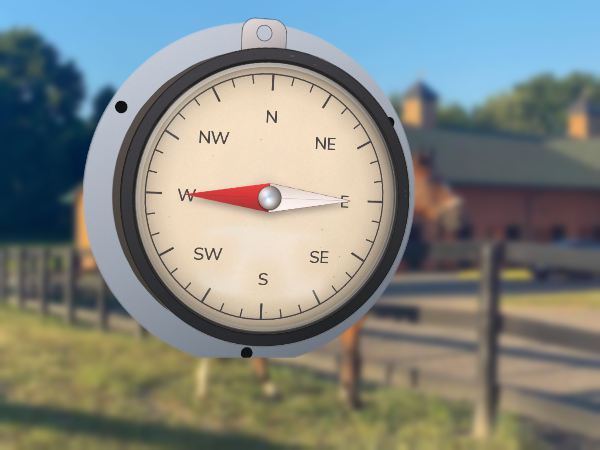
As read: 270 °
